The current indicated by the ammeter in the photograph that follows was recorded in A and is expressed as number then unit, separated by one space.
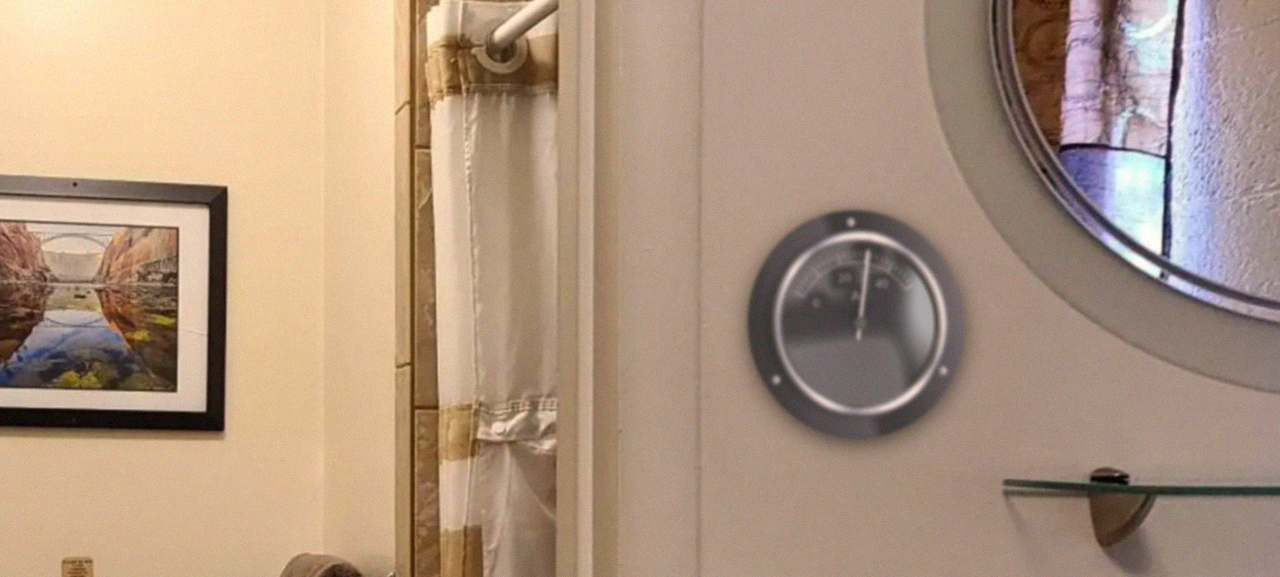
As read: 30 A
